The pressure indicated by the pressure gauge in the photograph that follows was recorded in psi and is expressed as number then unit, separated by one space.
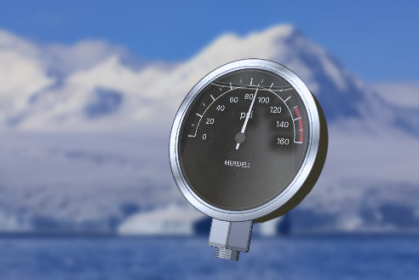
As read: 90 psi
